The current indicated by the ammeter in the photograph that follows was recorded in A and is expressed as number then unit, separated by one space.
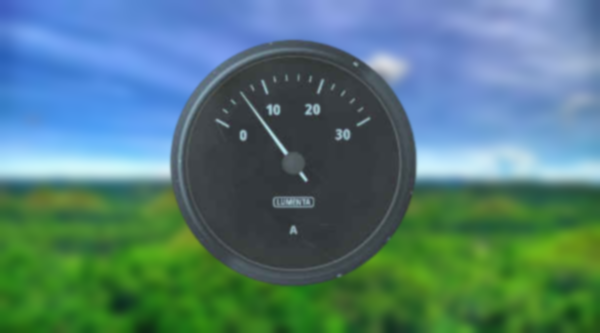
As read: 6 A
